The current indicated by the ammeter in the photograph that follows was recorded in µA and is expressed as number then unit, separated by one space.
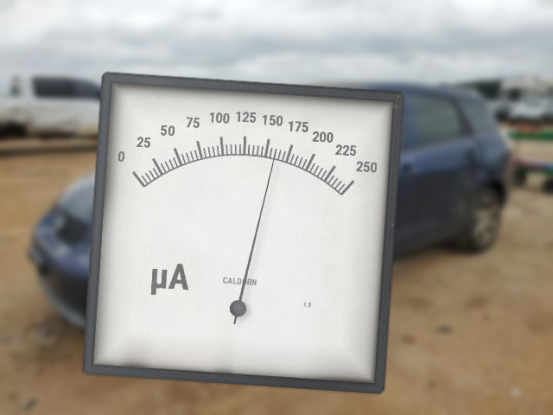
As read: 160 µA
